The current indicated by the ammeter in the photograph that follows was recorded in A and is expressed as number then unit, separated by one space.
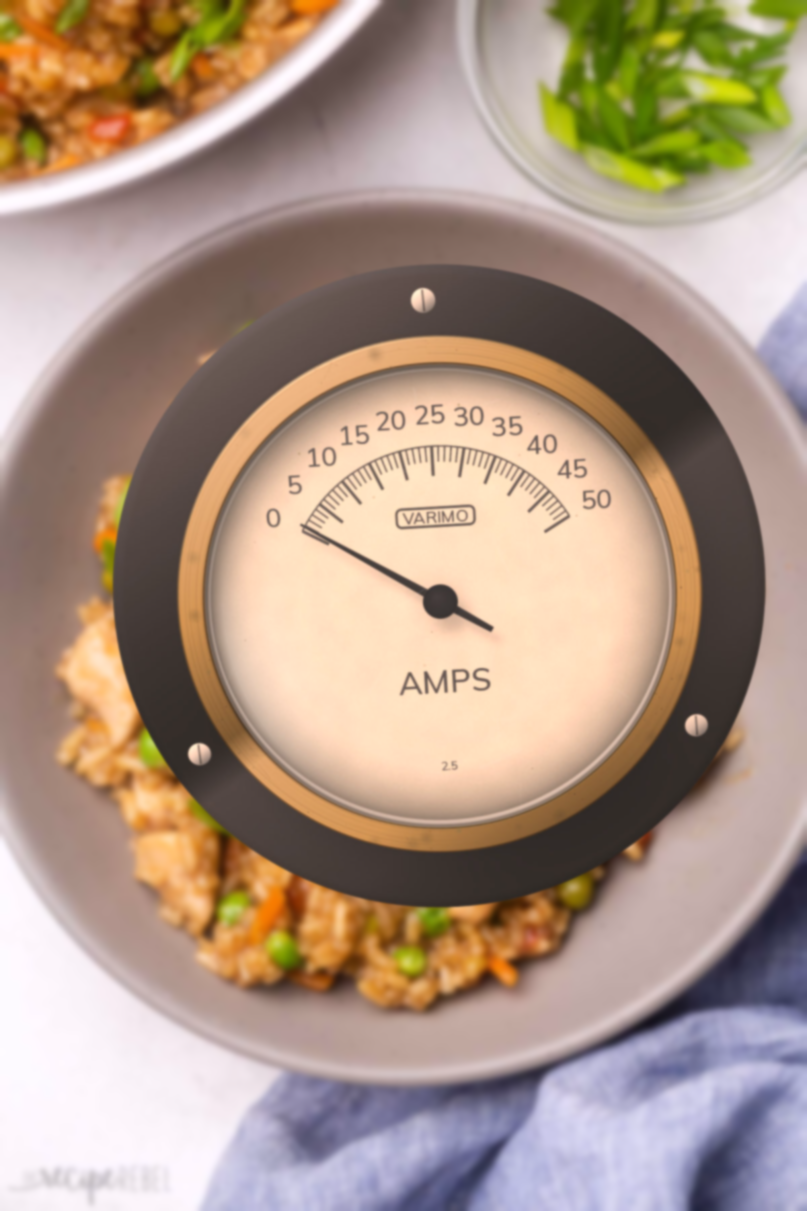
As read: 1 A
